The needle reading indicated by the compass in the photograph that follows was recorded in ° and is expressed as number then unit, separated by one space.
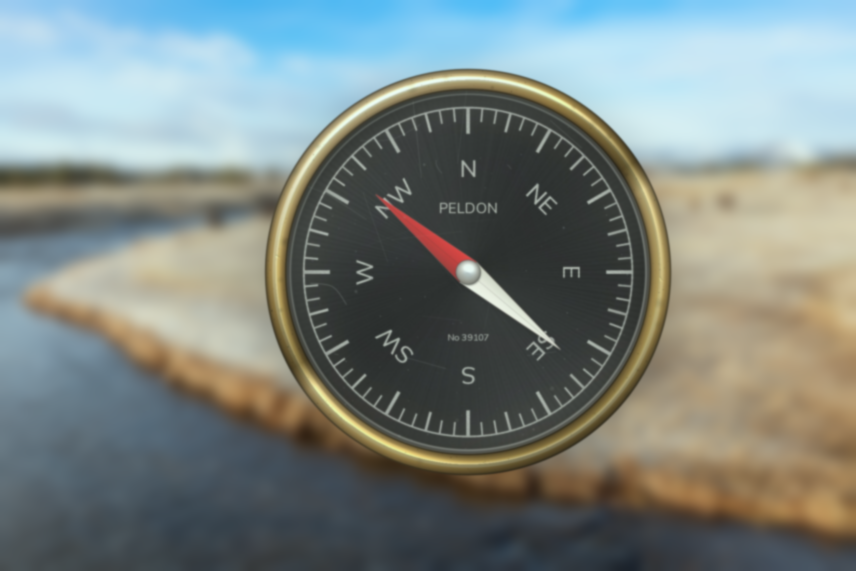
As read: 310 °
